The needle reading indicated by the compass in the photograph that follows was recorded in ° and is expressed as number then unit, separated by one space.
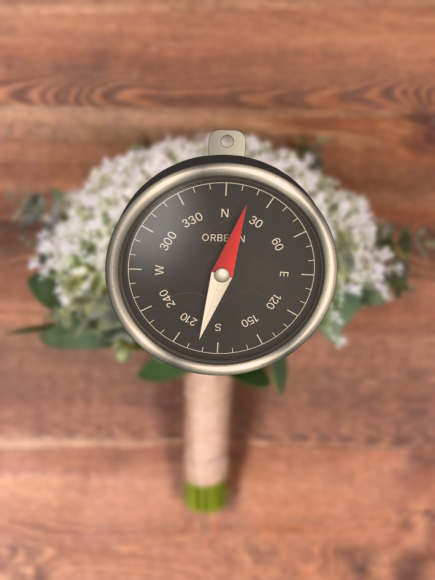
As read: 15 °
